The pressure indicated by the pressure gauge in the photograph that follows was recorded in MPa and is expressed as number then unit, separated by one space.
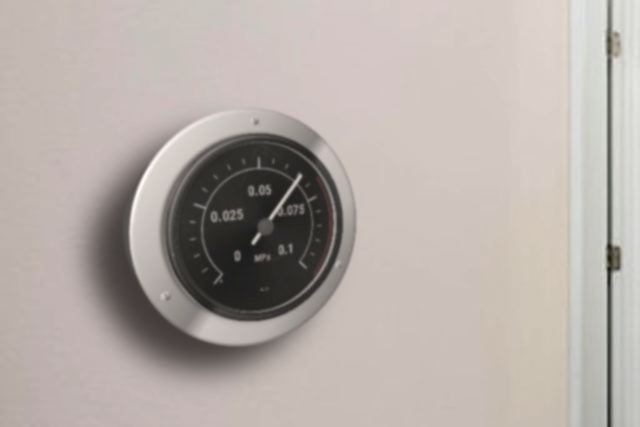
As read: 0.065 MPa
